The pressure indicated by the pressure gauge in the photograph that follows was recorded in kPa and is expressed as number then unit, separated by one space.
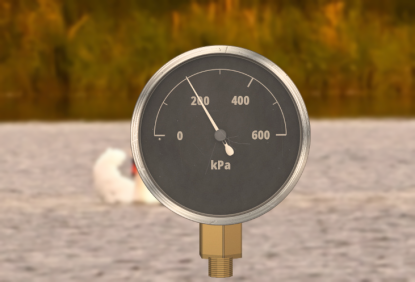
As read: 200 kPa
